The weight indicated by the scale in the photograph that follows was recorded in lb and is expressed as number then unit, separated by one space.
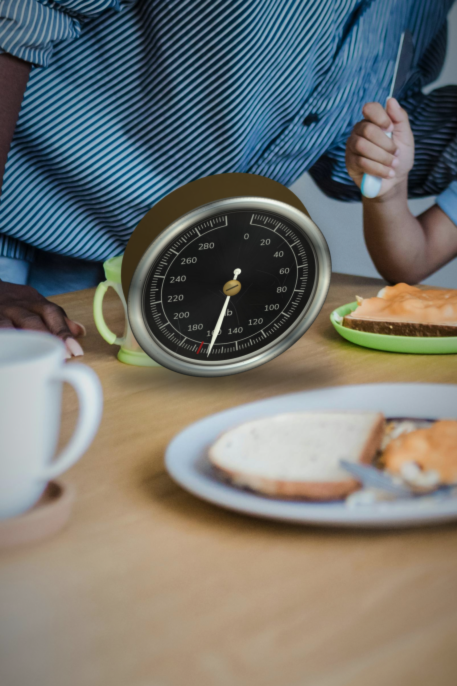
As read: 160 lb
